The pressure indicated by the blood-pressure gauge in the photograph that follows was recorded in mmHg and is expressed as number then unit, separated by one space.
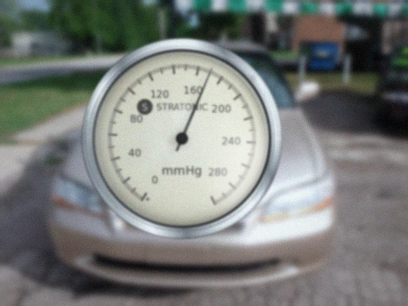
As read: 170 mmHg
